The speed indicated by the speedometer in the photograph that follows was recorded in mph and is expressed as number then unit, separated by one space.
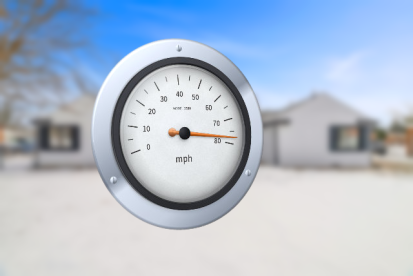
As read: 77.5 mph
